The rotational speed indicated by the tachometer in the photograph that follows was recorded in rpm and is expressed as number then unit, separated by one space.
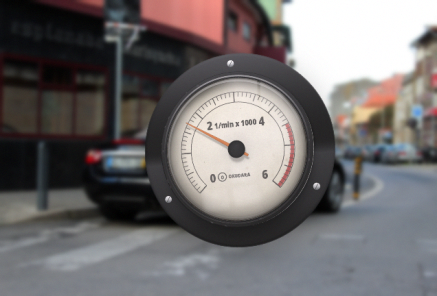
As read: 1700 rpm
